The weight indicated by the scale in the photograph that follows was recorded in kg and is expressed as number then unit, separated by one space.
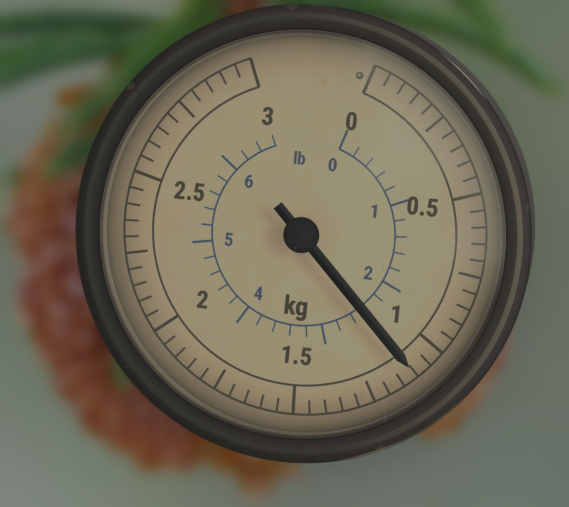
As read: 1.1 kg
